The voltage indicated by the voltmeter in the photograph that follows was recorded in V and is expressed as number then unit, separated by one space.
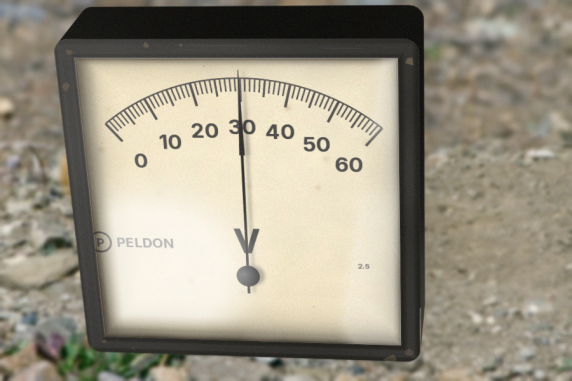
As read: 30 V
